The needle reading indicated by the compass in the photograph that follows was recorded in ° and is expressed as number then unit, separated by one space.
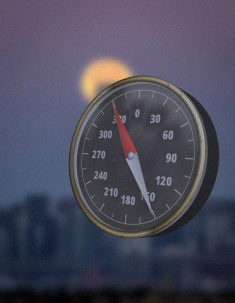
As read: 330 °
